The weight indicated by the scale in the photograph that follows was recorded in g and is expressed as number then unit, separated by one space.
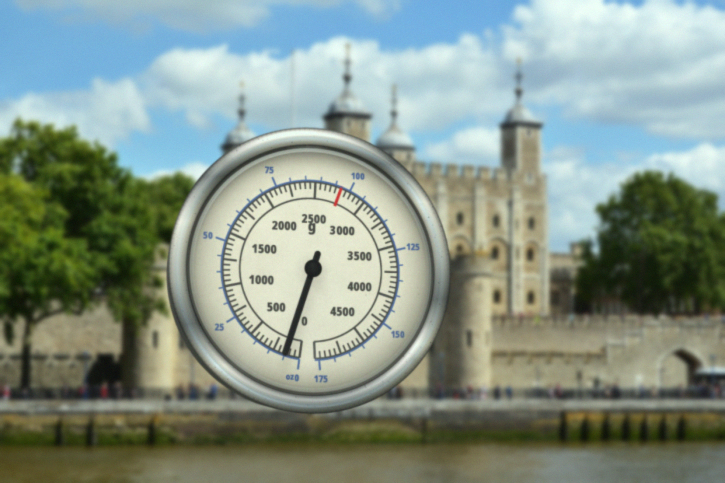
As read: 150 g
